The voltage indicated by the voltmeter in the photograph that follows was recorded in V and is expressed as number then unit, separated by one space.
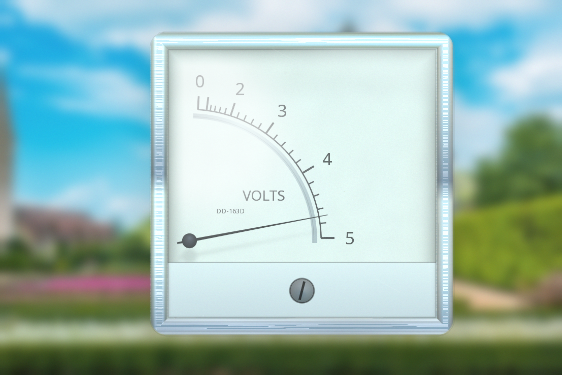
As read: 4.7 V
